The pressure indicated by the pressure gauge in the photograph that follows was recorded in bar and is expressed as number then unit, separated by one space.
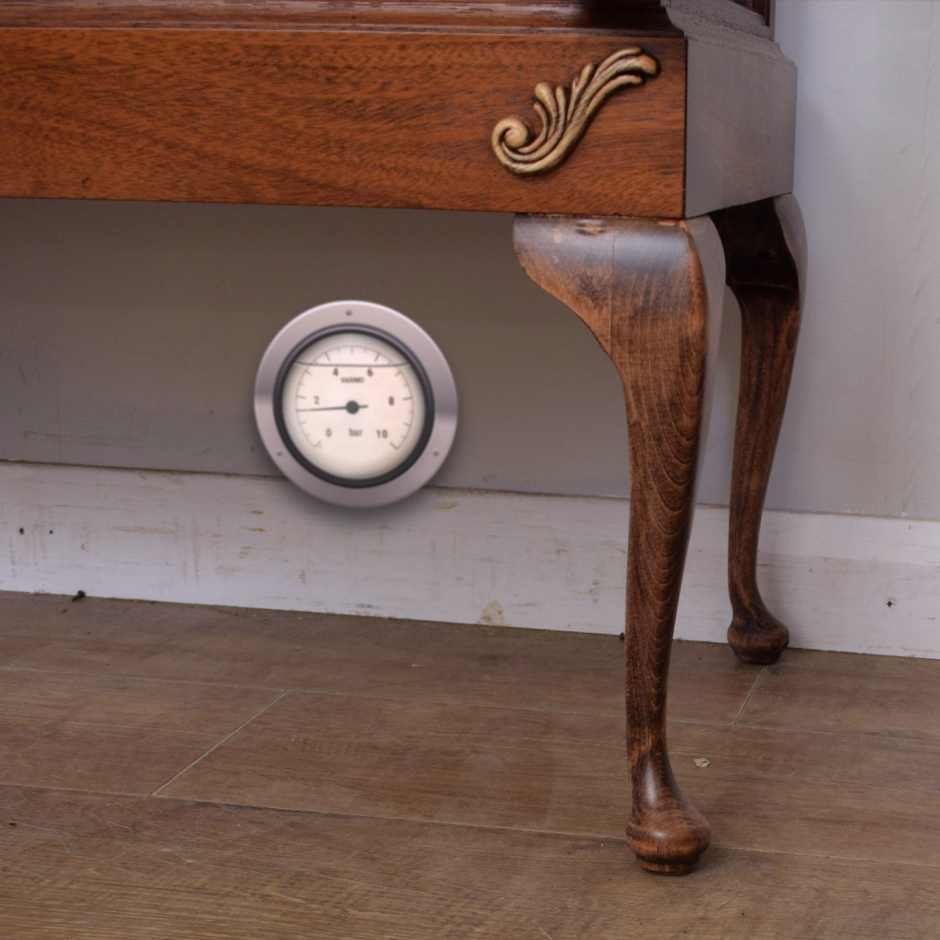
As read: 1.5 bar
